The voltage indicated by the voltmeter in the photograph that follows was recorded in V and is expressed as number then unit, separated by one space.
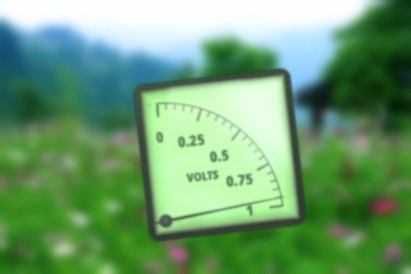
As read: 0.95 V
